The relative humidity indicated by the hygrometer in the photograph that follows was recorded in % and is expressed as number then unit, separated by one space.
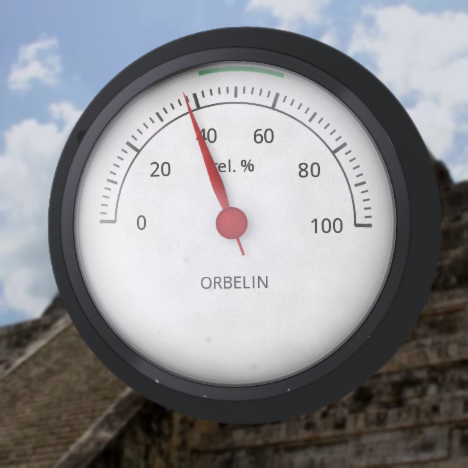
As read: 38 %
